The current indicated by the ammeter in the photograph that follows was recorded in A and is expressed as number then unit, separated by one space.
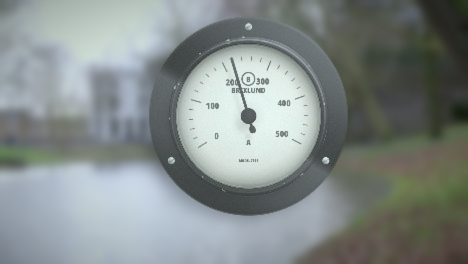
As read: 220 A
